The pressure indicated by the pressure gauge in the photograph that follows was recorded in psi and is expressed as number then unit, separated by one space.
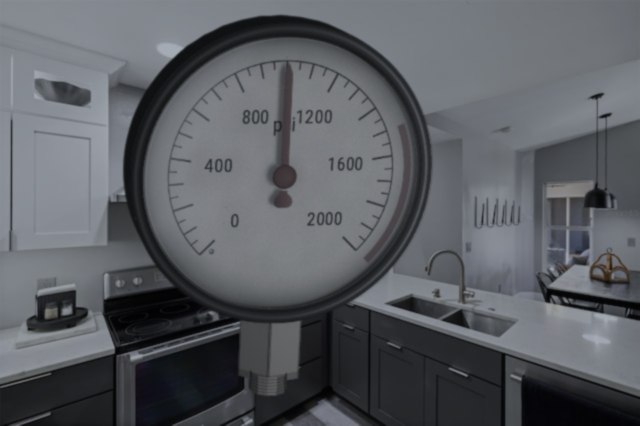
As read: 1000 psi
